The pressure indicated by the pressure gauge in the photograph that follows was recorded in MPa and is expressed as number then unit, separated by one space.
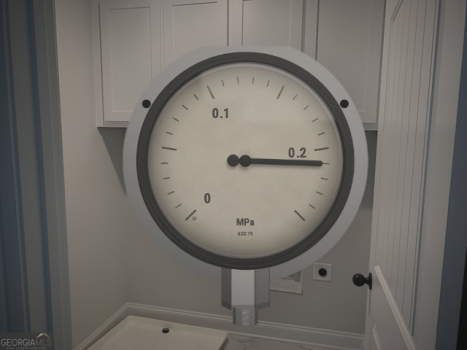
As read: 0.21 MPa
